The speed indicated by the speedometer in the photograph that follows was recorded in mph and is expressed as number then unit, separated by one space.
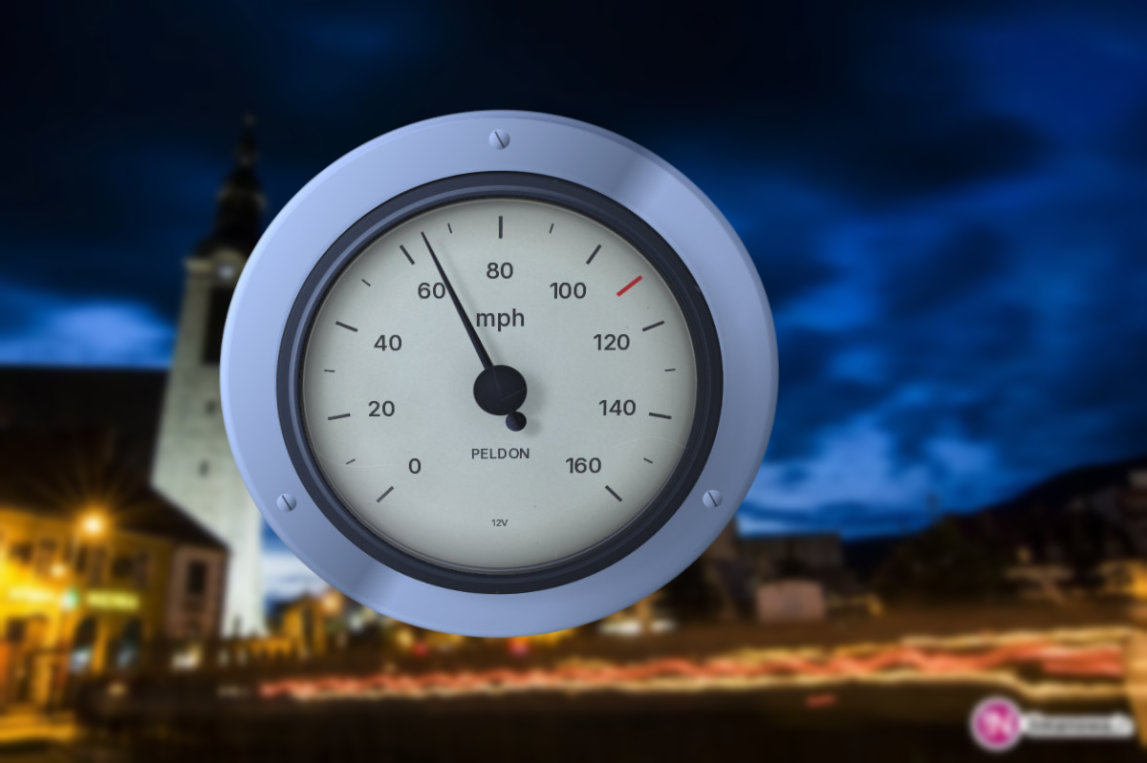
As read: 65 mph
